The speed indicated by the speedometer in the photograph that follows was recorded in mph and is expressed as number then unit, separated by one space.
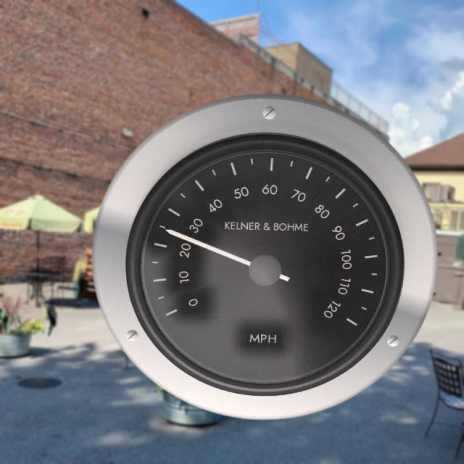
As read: 25 mph
